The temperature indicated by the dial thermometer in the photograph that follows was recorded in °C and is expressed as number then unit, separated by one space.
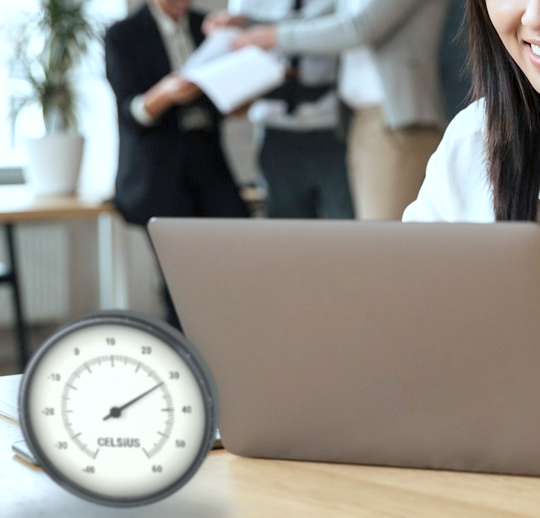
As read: 30 °C
